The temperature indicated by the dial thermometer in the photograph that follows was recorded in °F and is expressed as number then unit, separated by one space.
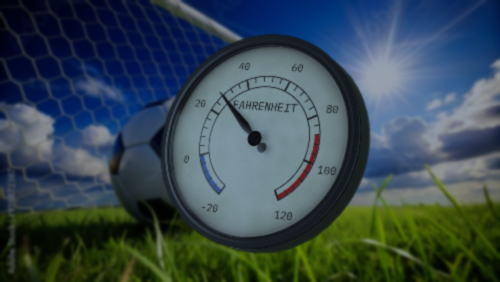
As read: 28 °F
